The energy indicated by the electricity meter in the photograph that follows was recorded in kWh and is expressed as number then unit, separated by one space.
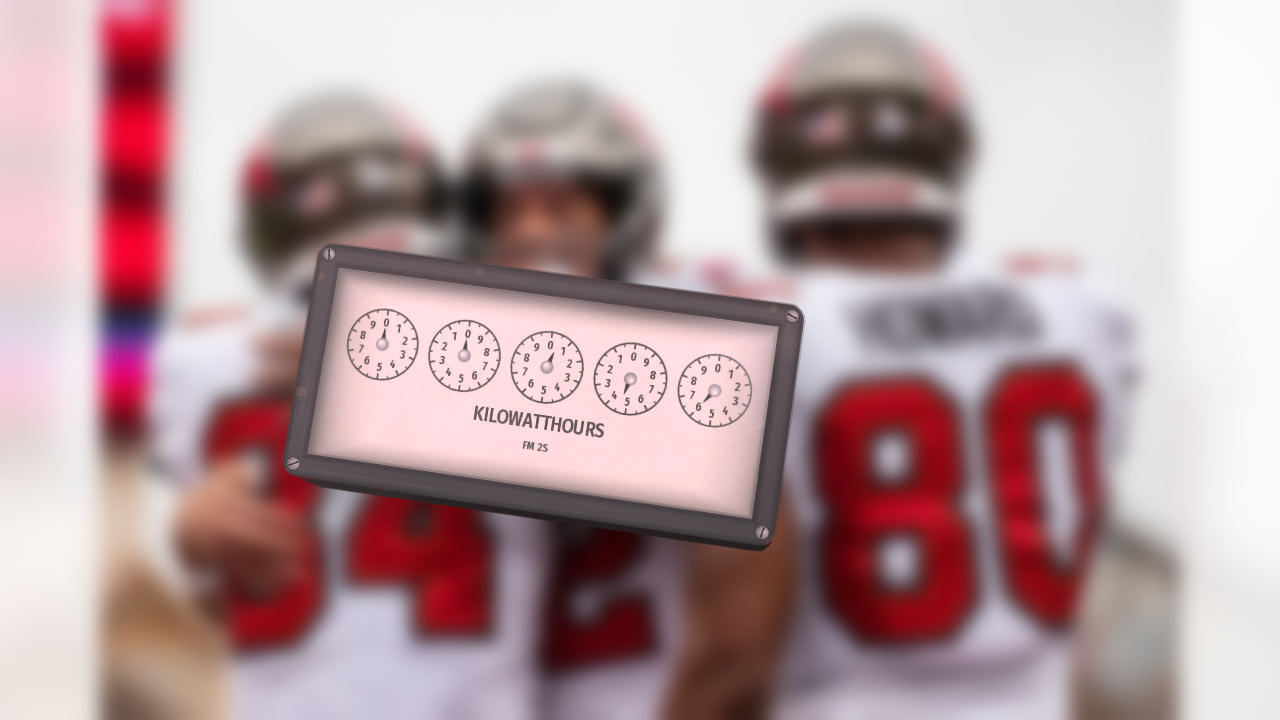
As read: 46 kWh
